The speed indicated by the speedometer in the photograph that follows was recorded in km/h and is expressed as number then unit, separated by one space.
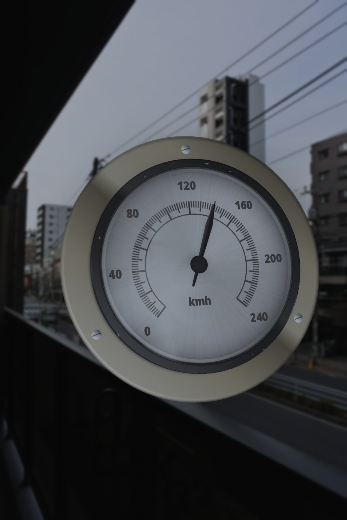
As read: 140 km/h
